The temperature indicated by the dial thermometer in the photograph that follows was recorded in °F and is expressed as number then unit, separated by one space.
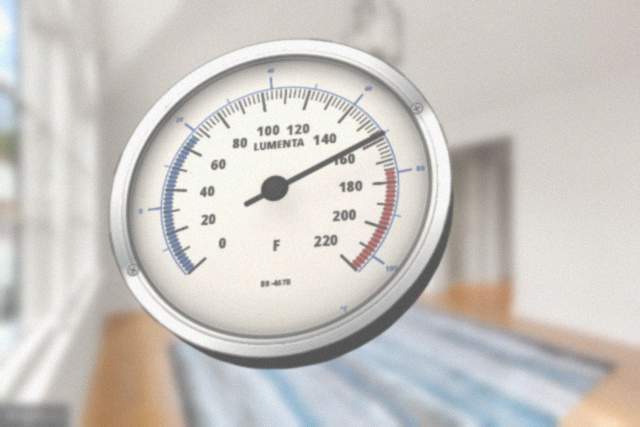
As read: 160 °F
